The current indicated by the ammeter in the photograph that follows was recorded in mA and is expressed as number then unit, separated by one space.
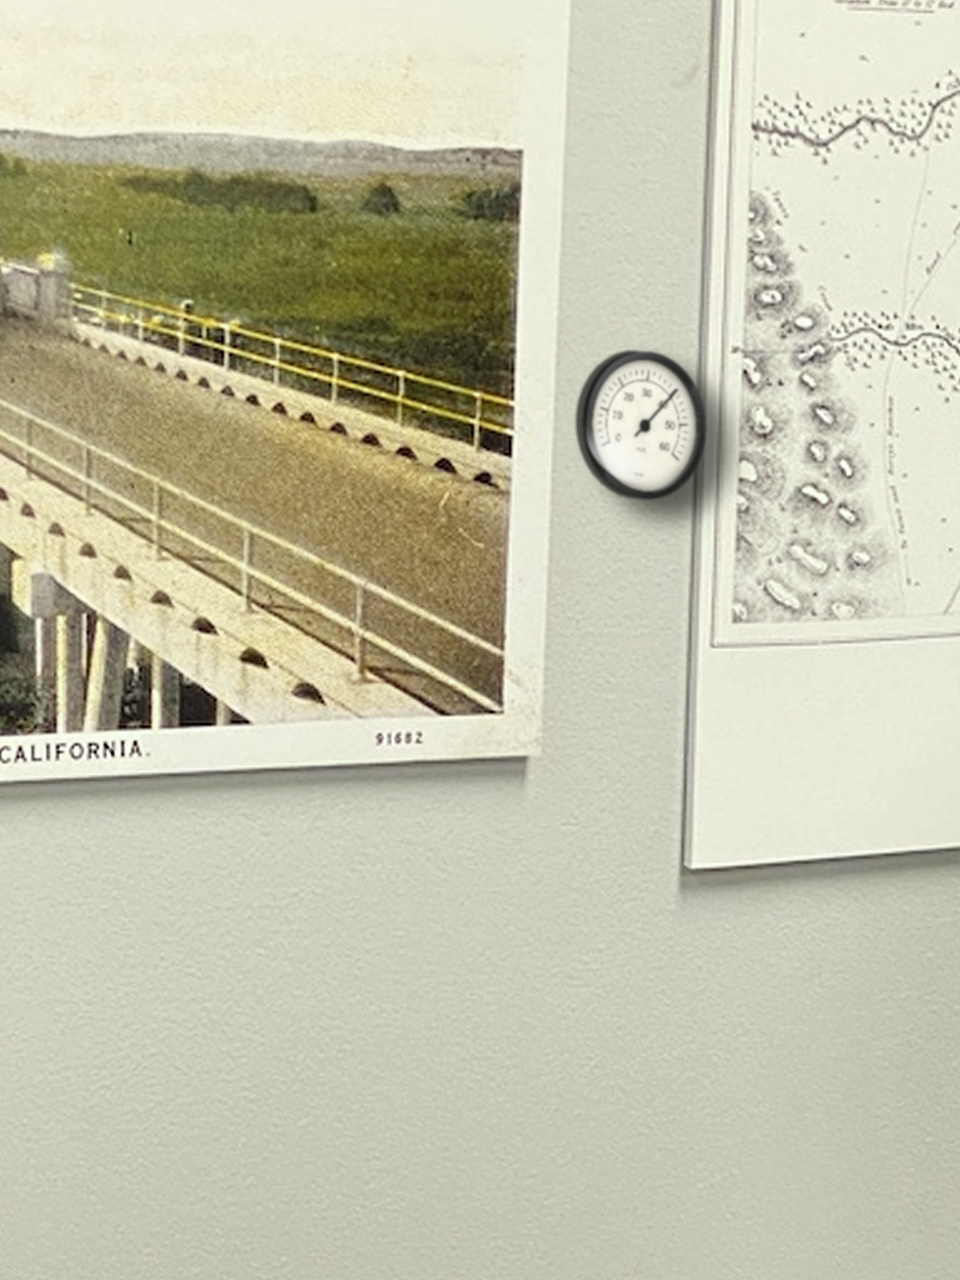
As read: 40 mA
